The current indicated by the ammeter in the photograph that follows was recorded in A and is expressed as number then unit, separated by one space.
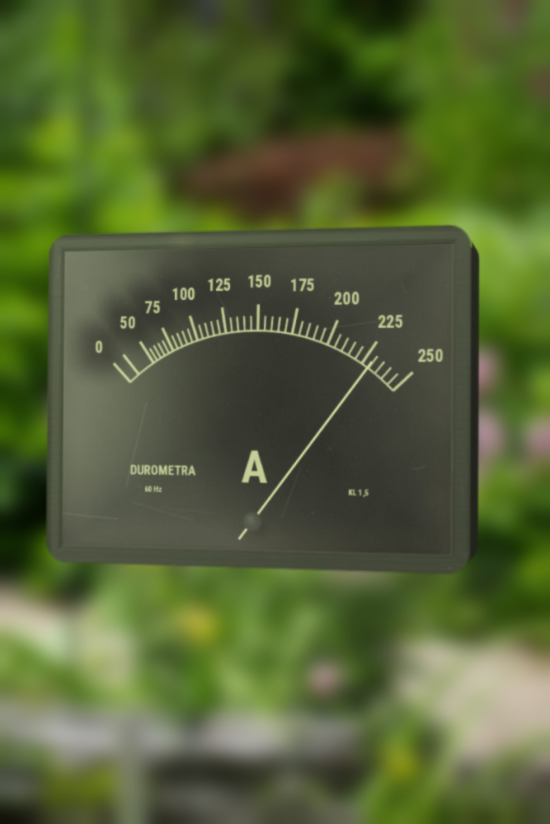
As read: 230 A
